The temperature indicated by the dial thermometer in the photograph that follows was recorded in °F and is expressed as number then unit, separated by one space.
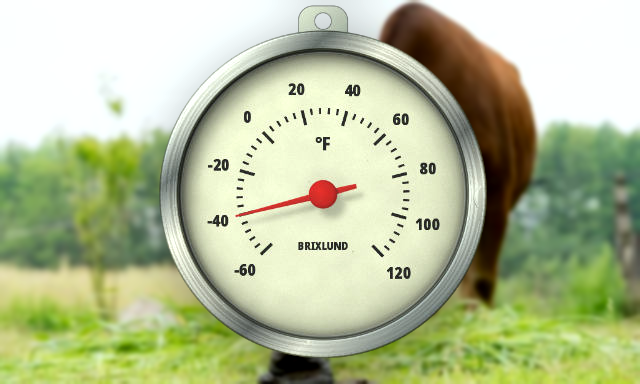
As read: -40 °F
